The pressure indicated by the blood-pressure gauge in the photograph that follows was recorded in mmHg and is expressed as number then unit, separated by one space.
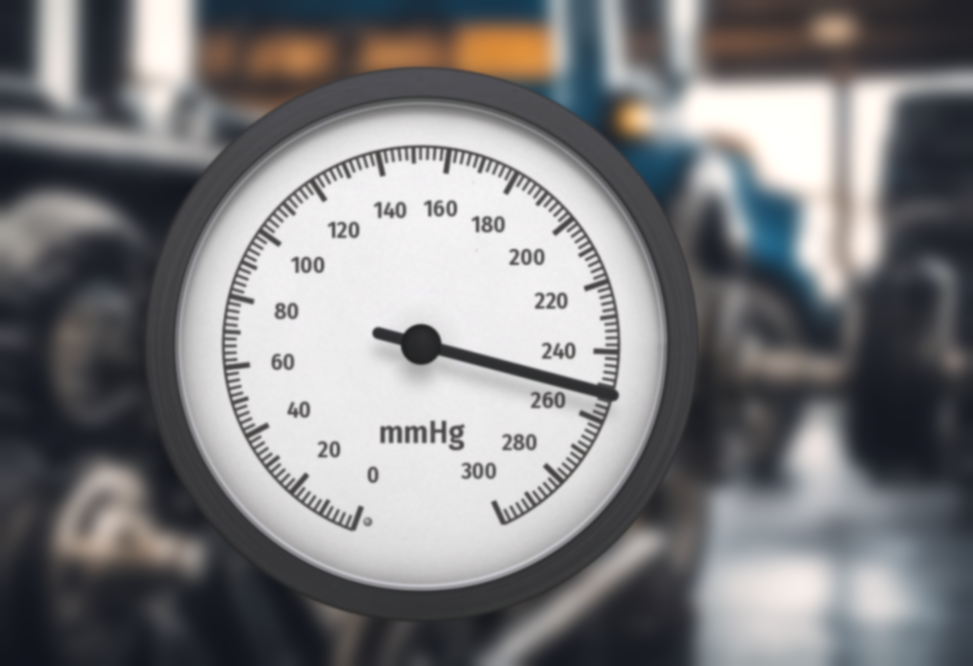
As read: 252 mmHg
